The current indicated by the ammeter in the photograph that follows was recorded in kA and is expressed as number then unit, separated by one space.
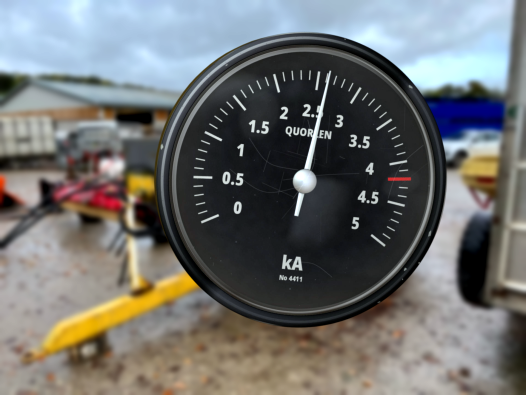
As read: 2.6 kA
